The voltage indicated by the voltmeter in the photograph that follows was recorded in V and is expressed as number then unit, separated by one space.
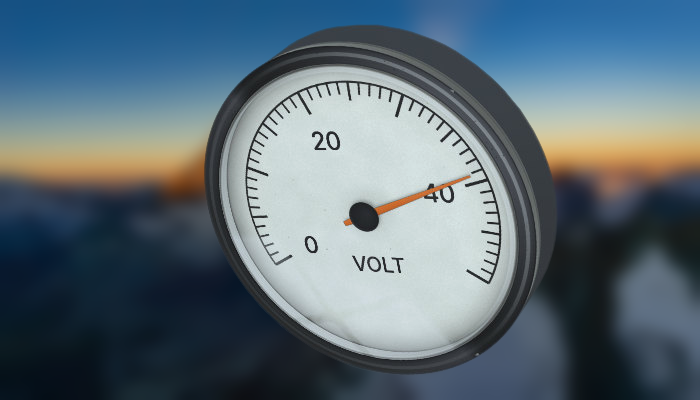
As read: 39 V
